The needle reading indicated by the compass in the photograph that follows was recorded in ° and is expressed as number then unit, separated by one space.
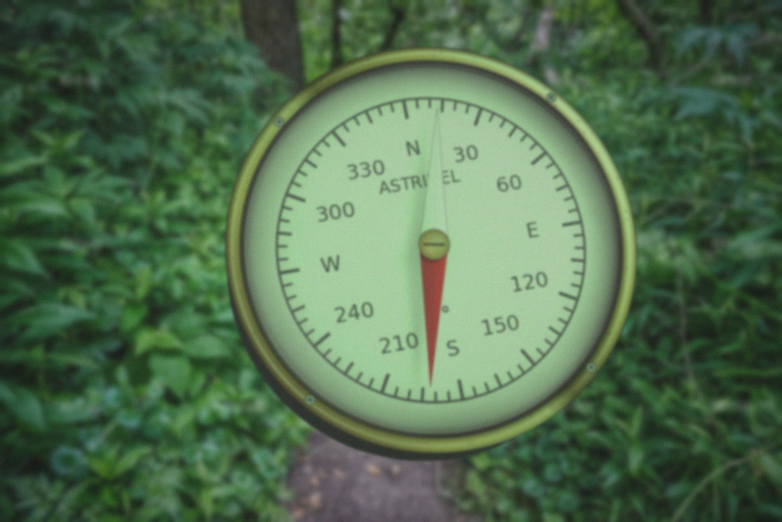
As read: 192.5 °
